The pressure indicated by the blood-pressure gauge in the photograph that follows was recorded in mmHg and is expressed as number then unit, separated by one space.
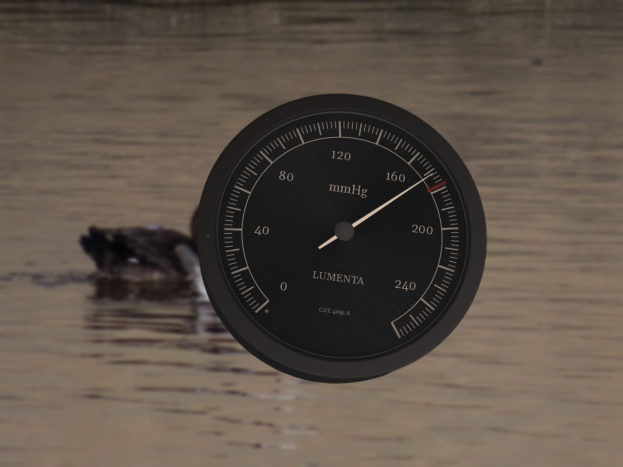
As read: 172 mmHg
